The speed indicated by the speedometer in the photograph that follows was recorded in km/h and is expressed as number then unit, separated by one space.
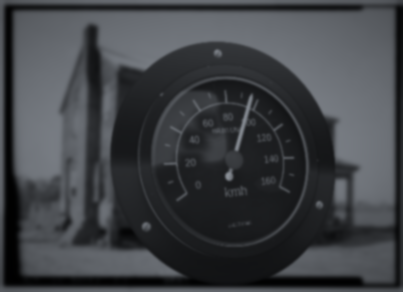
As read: 95 km/h
